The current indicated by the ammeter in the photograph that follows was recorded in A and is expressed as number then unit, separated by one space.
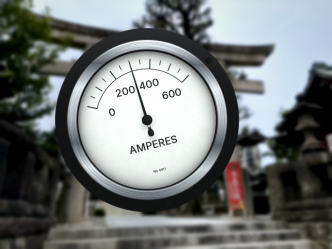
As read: 300 A
